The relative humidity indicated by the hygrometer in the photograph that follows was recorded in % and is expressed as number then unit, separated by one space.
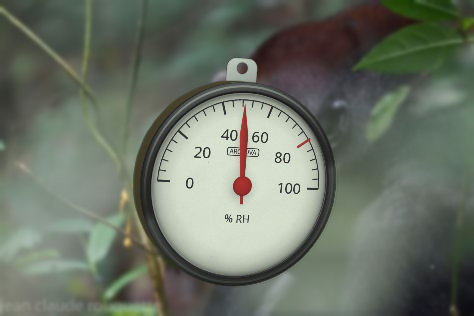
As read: 48 %
